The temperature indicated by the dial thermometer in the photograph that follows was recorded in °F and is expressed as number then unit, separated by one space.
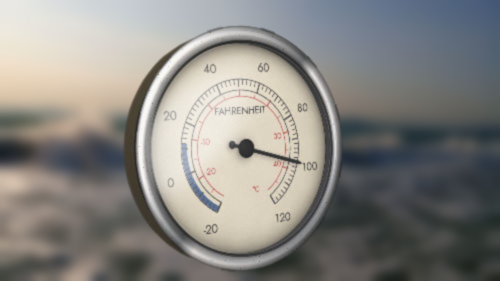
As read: 100 °F
